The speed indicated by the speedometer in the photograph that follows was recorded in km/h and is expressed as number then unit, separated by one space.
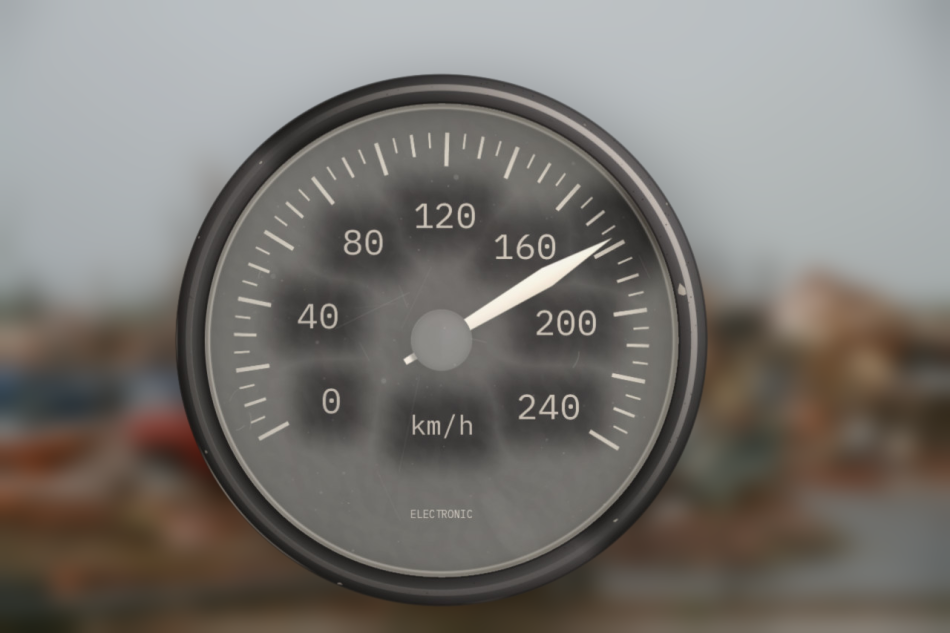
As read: 177.5 km/h
